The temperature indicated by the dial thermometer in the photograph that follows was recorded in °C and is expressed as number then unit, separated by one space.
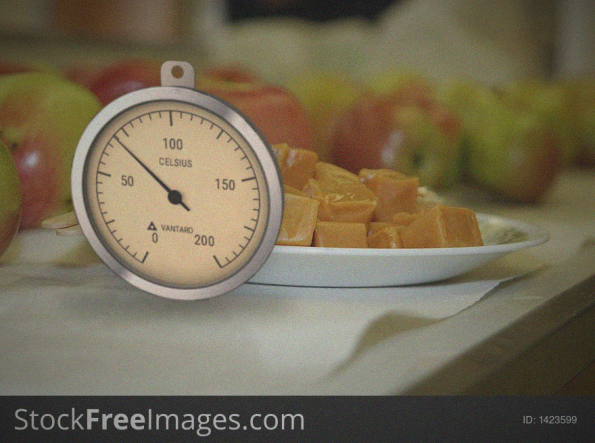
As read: 70 °C
